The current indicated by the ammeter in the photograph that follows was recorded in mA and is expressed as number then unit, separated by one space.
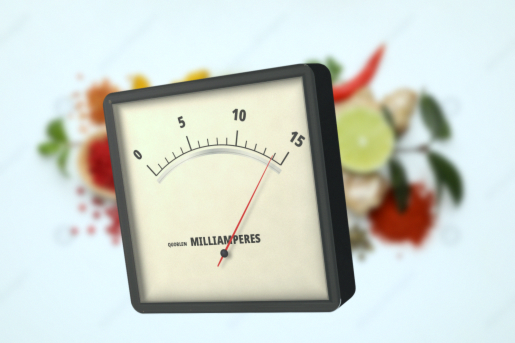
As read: 14 mA
